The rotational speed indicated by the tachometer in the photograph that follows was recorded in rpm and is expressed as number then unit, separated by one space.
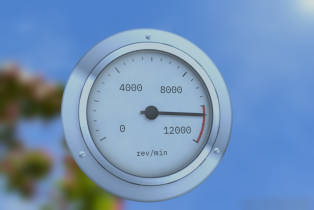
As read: 10500 rpm
